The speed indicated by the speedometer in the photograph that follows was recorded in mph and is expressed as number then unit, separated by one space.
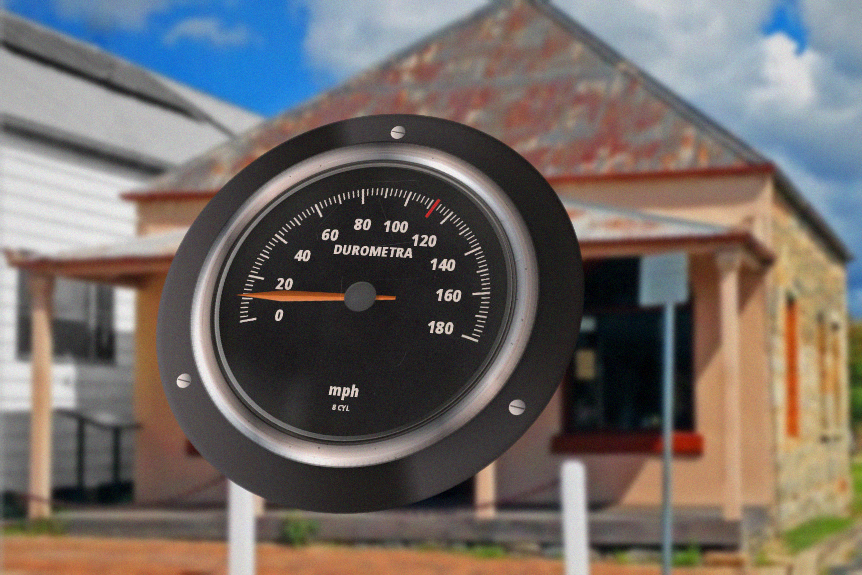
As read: 10 mph
